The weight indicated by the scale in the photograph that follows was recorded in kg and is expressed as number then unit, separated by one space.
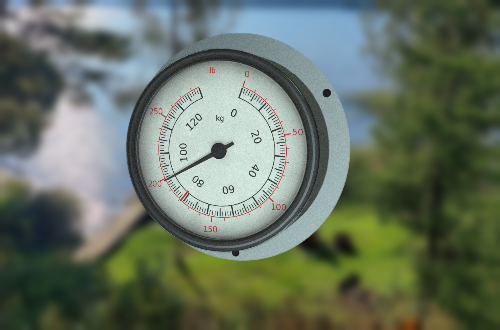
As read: 90 kg
